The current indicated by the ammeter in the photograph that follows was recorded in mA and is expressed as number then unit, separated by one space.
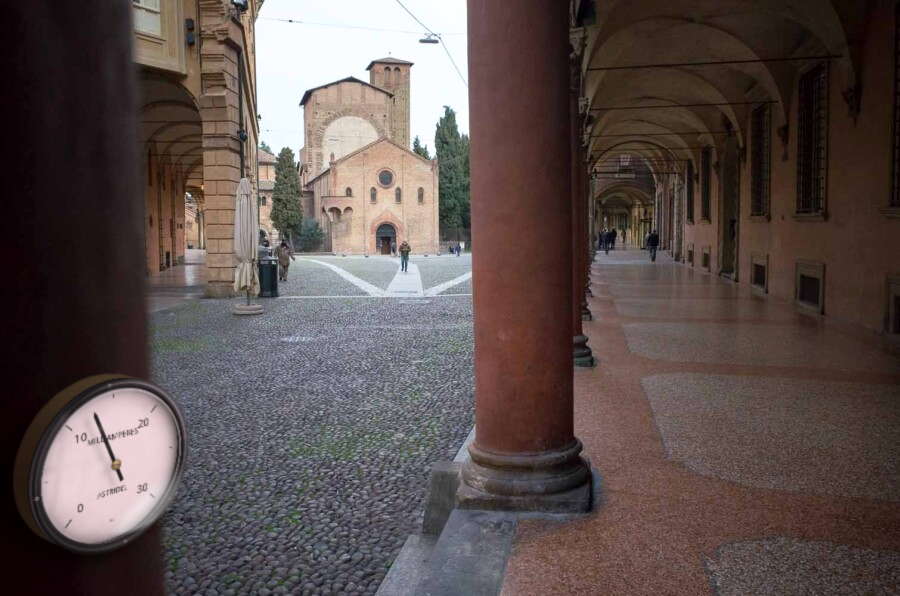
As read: 12.5 mA
